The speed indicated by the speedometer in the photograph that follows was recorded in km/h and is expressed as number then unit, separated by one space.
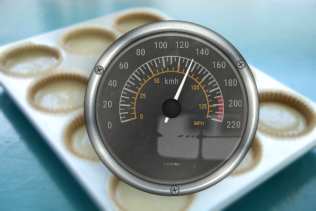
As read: 135 km/h
